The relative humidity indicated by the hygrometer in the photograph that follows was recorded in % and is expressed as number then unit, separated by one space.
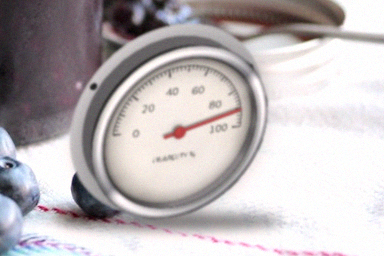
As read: 90 %
